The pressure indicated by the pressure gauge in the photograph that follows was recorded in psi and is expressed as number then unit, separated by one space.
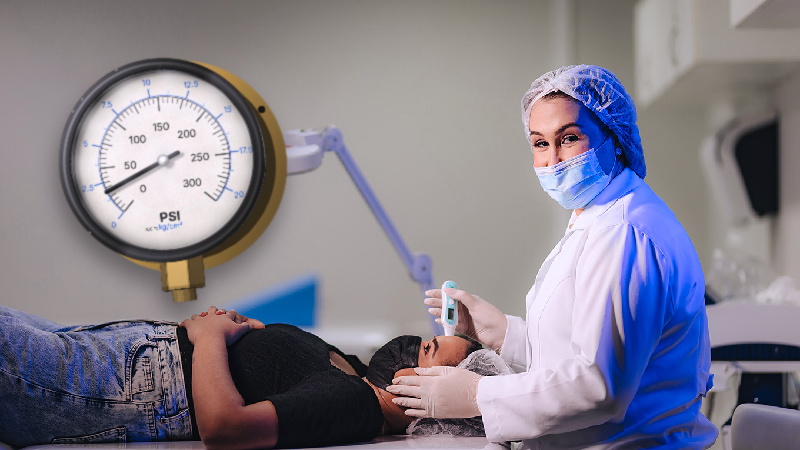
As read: 25 psi
